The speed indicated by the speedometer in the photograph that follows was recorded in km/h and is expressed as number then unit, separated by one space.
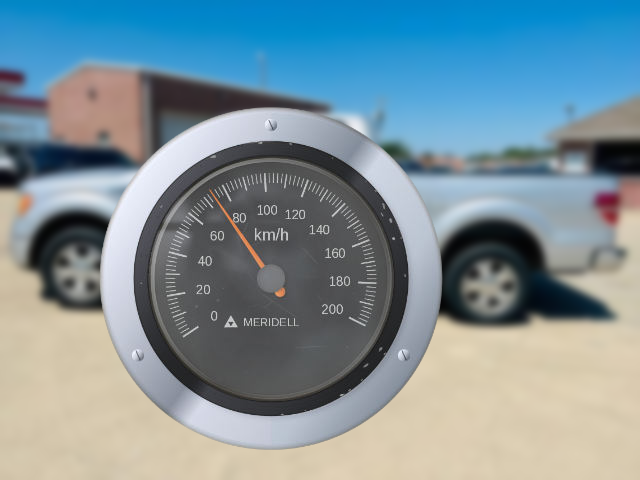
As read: 74 km/h
